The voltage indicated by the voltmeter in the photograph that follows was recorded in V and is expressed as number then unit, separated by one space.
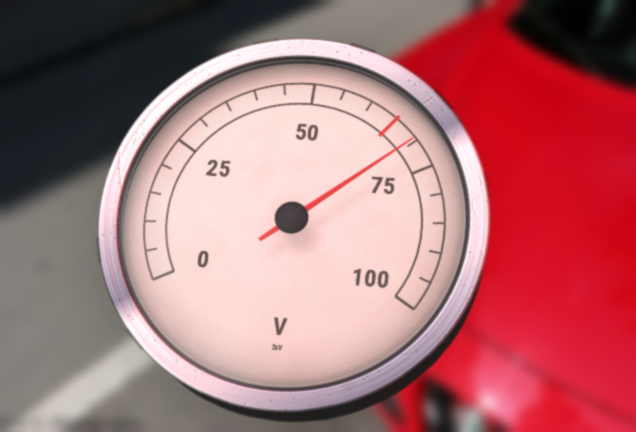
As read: 70 V
